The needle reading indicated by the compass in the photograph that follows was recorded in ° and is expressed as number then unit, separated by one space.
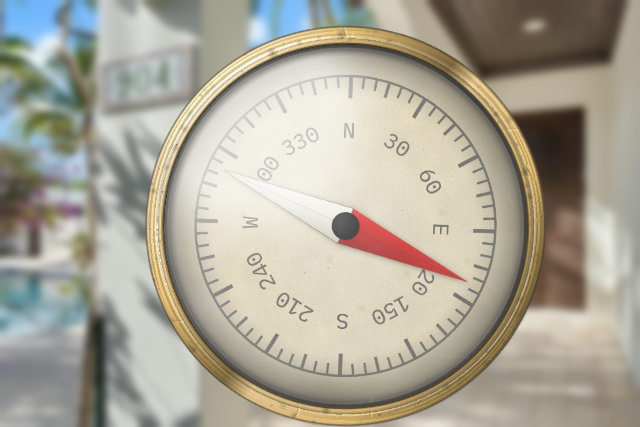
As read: 112.5 °
